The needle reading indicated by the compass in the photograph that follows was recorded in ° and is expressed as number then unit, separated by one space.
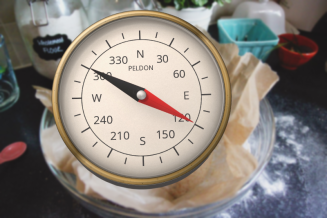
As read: 120 °
